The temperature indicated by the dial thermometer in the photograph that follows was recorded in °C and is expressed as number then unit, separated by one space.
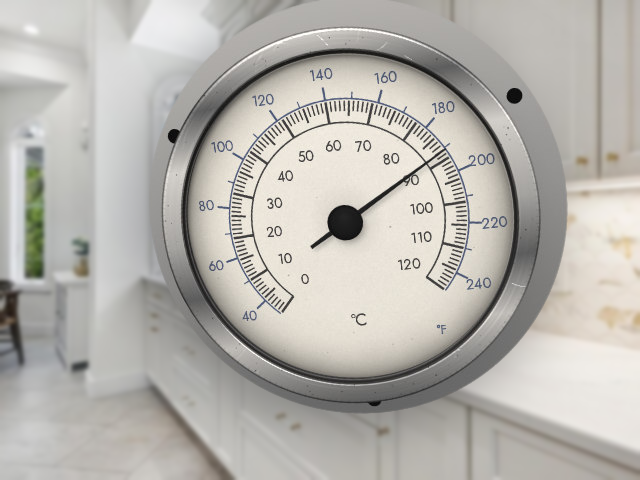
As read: 88 °C
